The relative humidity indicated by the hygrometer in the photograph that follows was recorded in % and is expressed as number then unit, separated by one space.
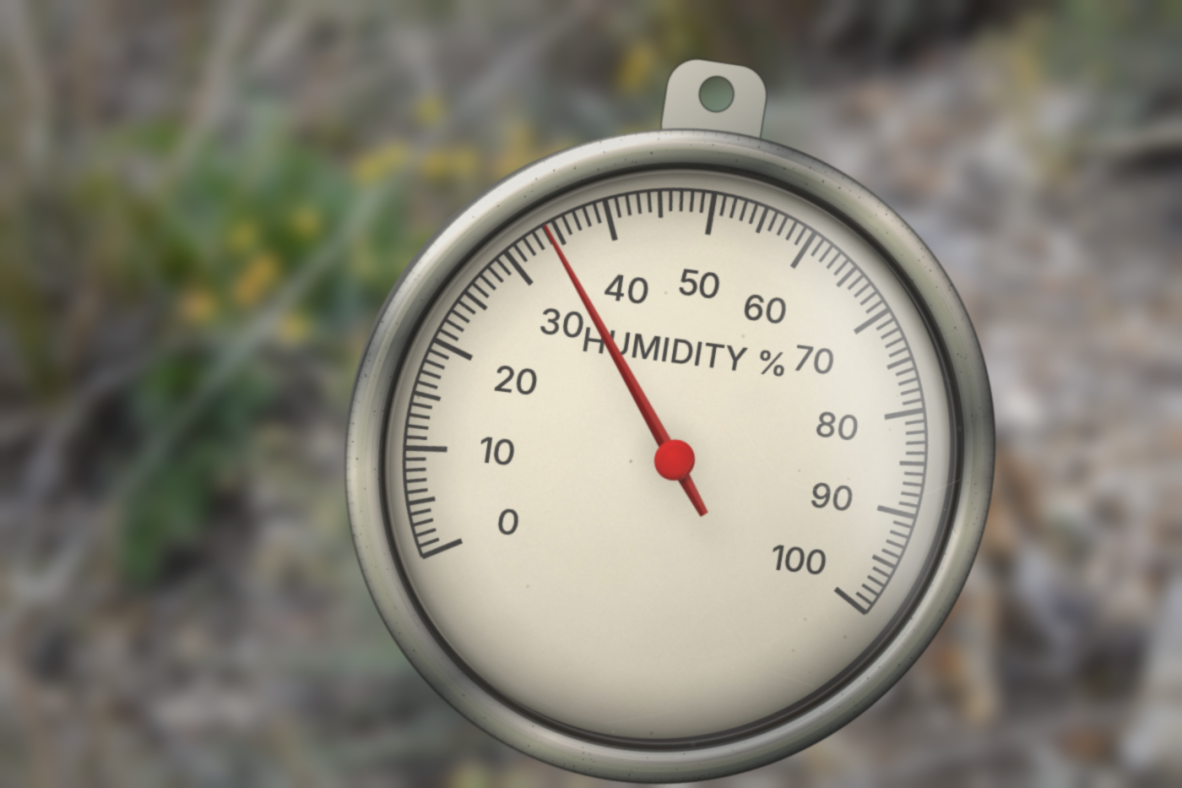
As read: 34 %
